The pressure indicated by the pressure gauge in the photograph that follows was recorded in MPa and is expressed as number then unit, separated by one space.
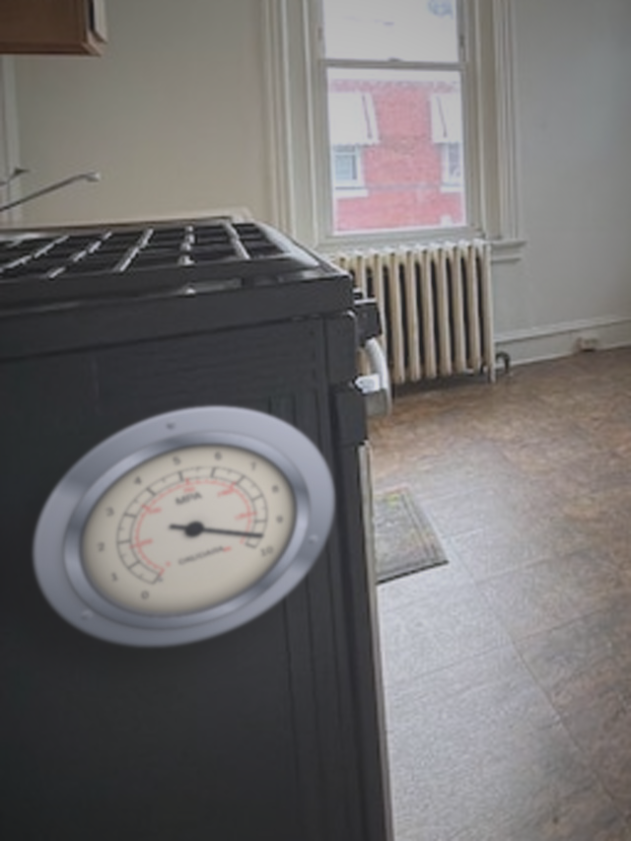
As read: 9.5 MPa
